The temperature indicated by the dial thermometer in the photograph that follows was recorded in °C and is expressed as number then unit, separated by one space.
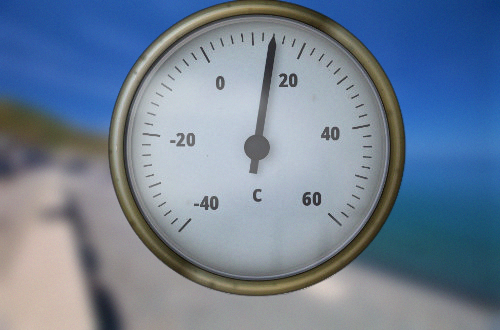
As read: 14 °C
